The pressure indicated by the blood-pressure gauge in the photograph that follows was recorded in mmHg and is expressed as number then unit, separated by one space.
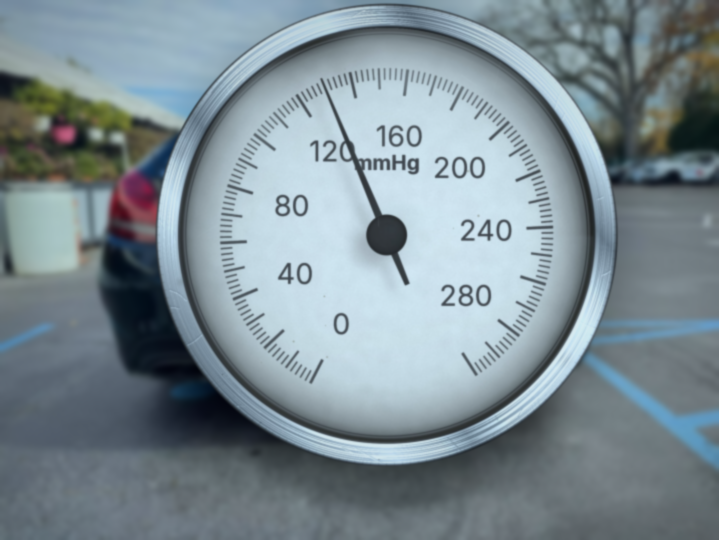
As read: 130 mmHg
